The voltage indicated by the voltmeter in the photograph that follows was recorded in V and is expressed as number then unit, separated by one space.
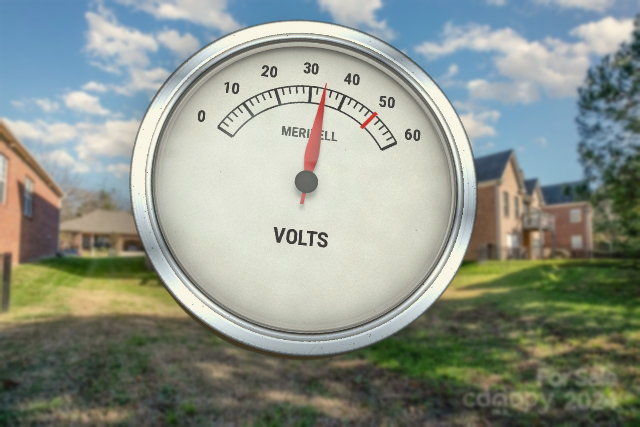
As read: 34 V
